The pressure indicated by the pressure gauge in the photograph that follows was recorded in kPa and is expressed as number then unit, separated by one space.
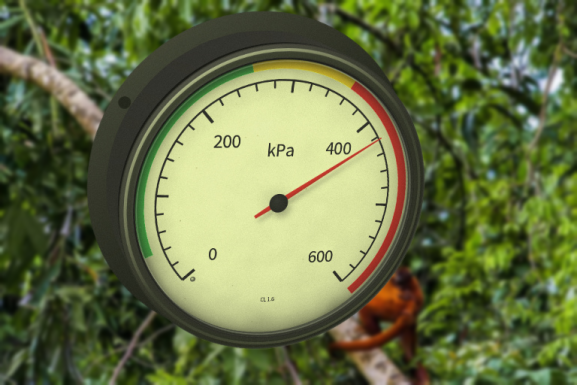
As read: 420 kPa
